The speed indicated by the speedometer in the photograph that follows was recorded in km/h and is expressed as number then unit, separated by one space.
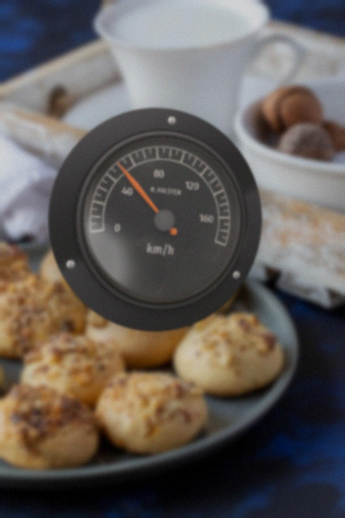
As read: 50 km/h
